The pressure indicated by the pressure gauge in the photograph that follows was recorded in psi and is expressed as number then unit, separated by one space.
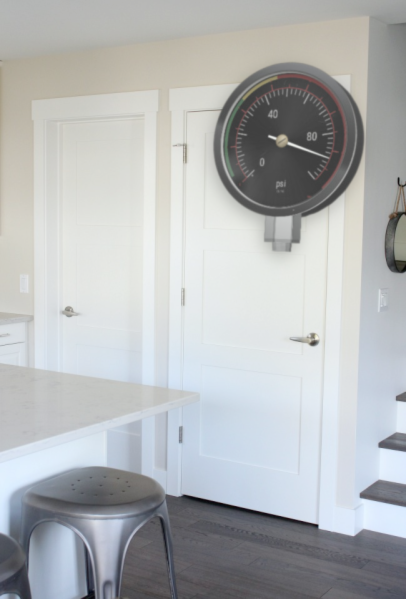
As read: 90 psi
